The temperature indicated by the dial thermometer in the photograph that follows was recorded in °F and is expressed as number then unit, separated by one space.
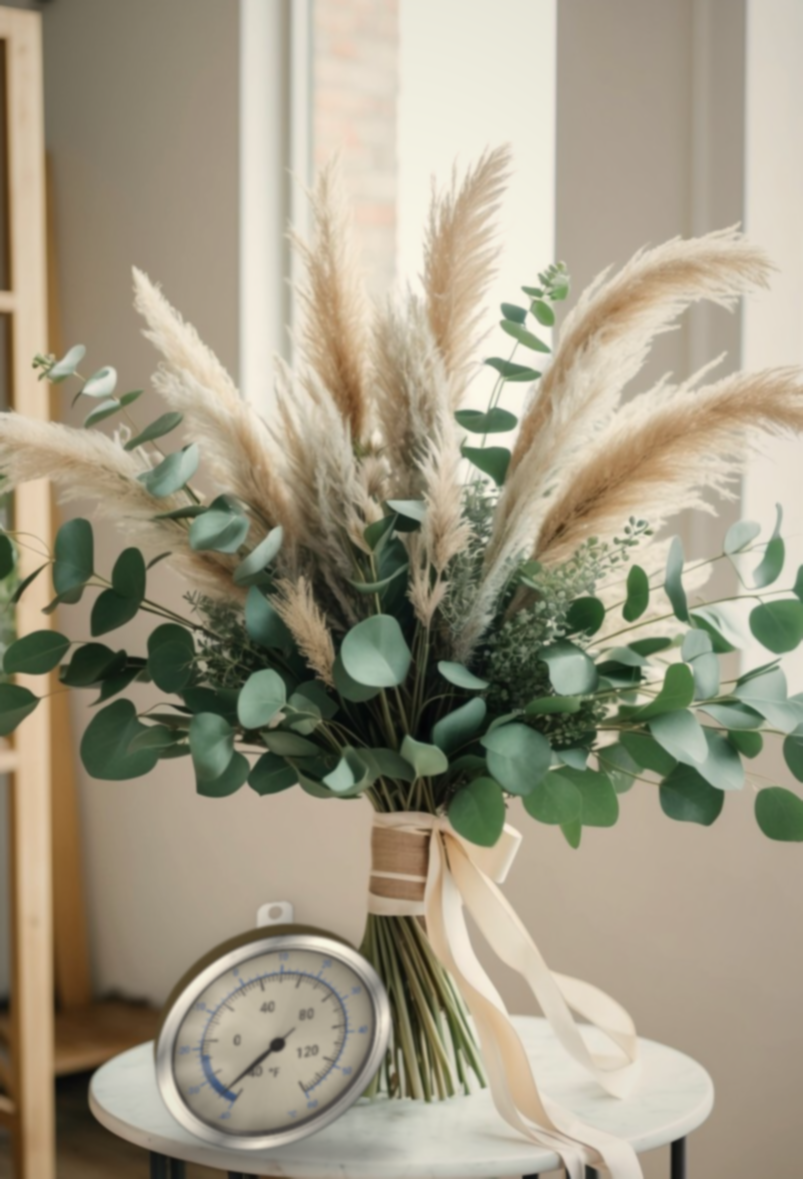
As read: -30 °F
